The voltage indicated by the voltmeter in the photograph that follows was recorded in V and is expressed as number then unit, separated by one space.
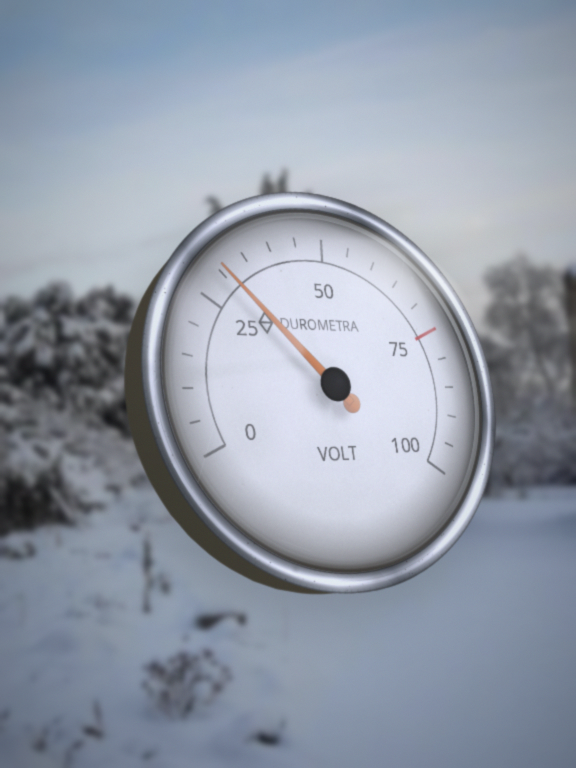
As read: 30 V
